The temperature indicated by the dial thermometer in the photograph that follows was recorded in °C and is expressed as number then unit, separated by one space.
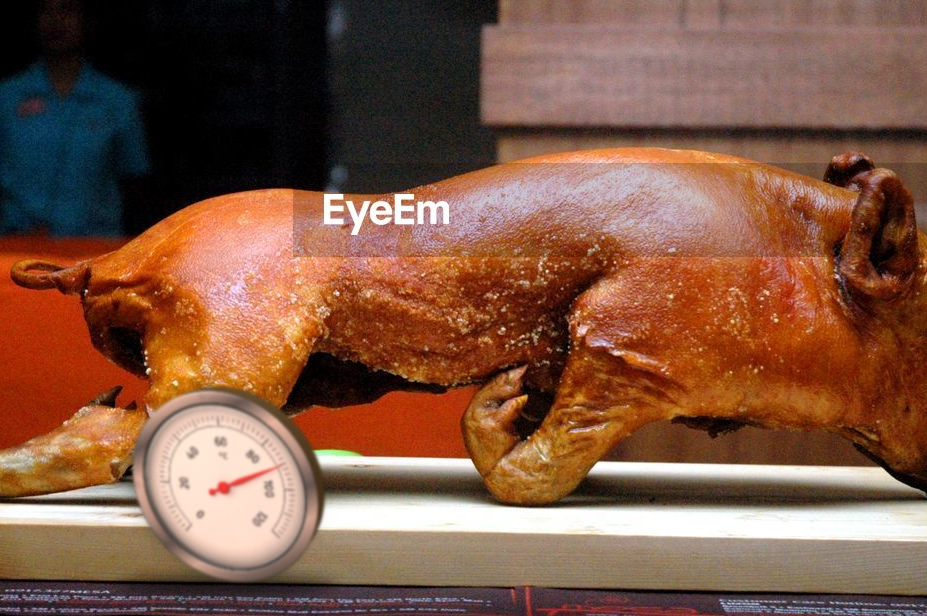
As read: 90 °C
